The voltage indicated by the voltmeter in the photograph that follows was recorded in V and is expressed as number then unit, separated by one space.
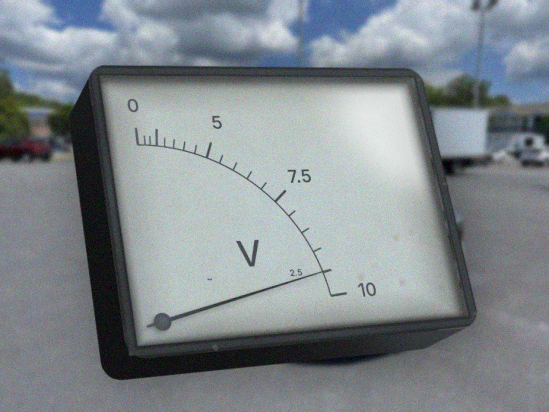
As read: 9.5 V
